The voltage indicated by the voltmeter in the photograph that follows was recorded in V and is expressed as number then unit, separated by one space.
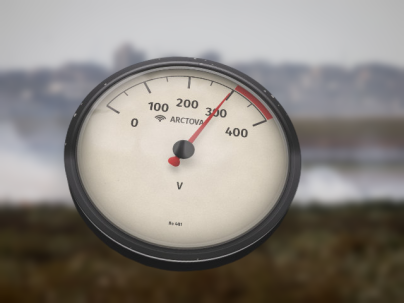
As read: 300 V
